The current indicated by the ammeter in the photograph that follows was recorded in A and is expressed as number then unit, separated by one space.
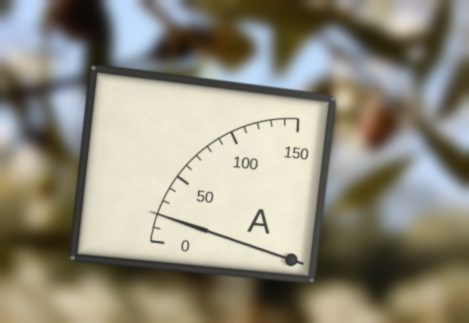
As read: 20 A
